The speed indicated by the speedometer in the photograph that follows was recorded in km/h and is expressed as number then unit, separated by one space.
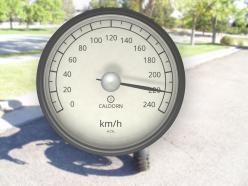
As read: 220 km/h
